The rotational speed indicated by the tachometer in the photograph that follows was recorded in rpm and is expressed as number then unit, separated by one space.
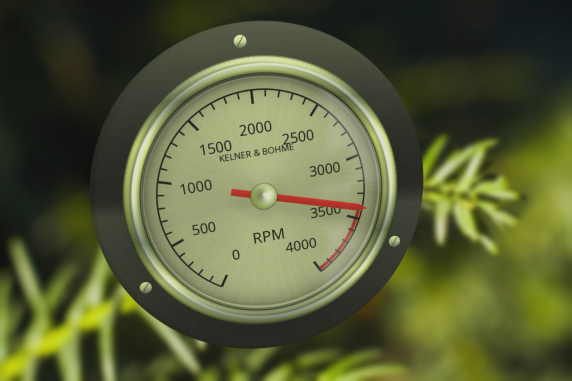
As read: 3400 rpm
